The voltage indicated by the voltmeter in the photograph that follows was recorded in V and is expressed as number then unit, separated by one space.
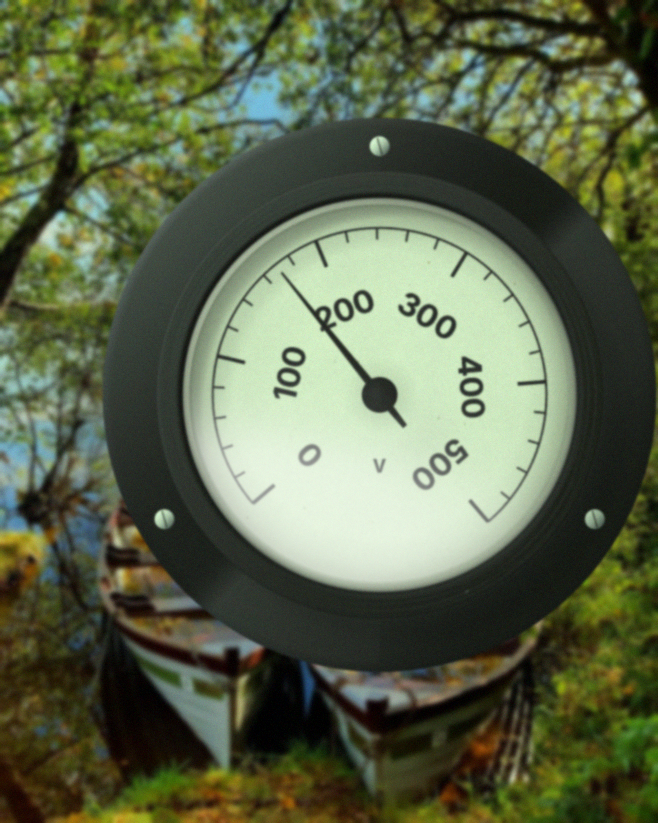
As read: 170 V
